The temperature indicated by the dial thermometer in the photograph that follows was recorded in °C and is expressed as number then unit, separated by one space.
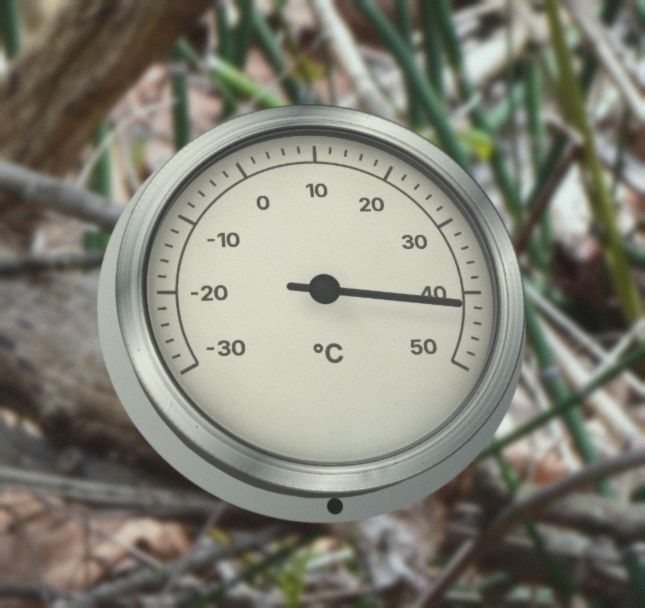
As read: 42 °C
